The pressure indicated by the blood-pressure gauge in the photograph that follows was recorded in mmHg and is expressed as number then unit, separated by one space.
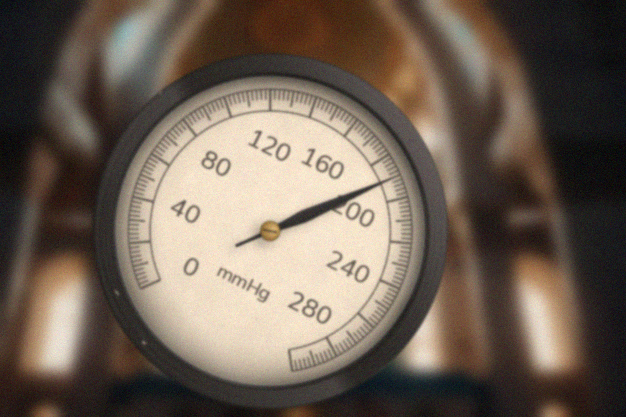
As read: 190 mmHg
